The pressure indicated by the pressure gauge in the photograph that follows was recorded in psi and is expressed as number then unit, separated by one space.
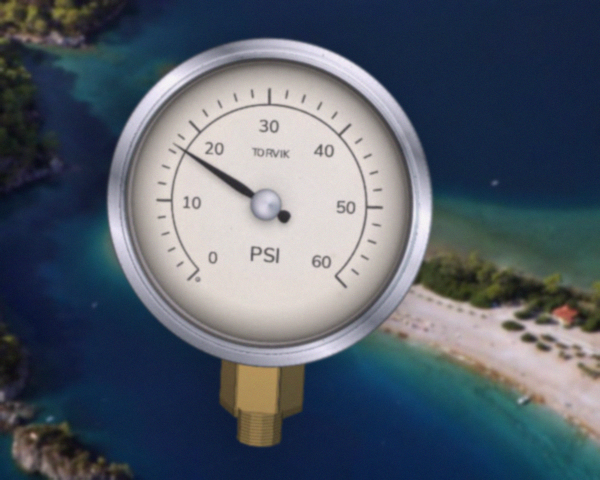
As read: 17 psi
